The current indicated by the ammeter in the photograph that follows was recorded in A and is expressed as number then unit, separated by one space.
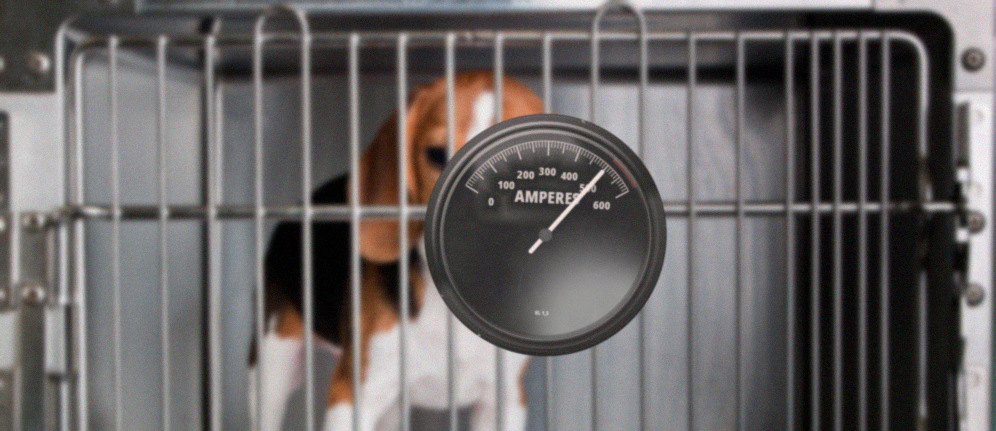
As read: 500 A
